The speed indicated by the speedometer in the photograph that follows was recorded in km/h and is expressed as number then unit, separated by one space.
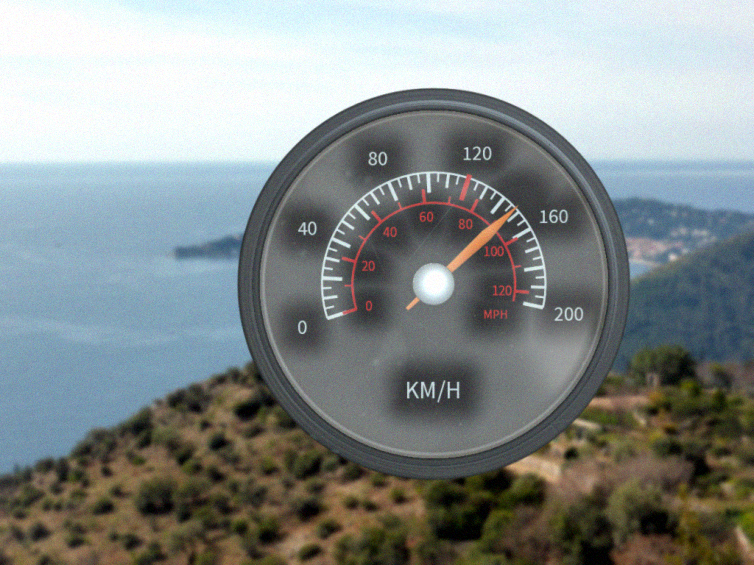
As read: 147.5 km/h
